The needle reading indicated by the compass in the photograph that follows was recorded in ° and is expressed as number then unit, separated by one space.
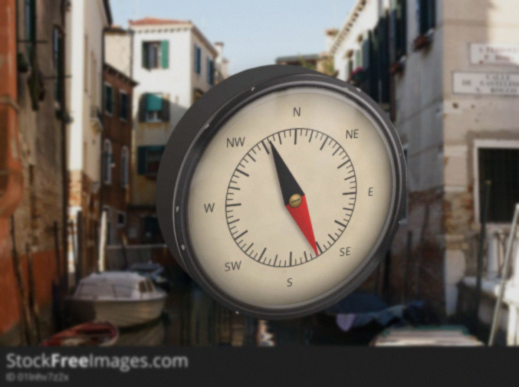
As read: 155 °
